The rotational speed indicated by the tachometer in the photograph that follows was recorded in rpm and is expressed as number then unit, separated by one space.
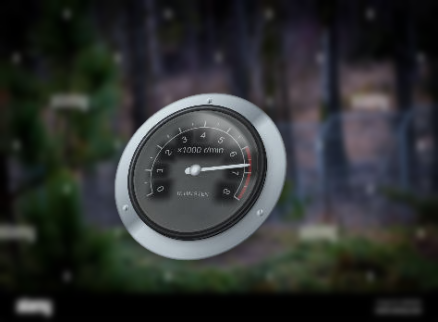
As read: 6750 rpm
